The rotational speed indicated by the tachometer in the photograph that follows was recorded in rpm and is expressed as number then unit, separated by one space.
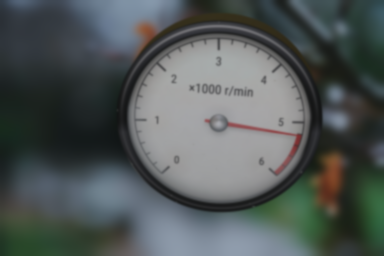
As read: 5200 rpm
